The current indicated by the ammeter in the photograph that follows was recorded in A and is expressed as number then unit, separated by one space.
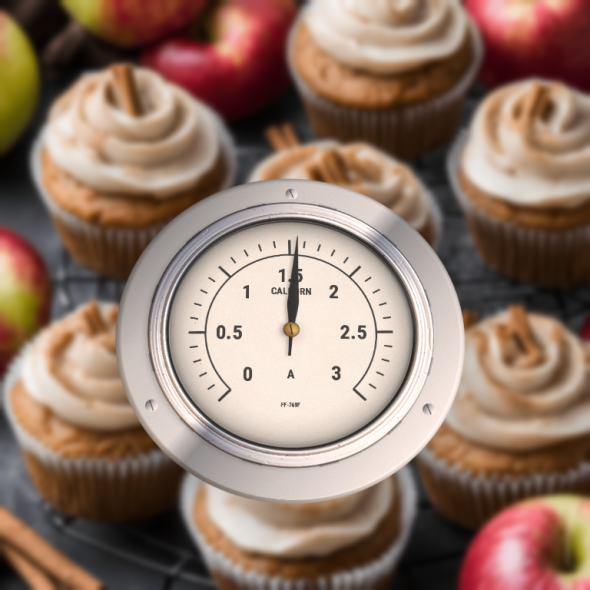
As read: 1.55 A
